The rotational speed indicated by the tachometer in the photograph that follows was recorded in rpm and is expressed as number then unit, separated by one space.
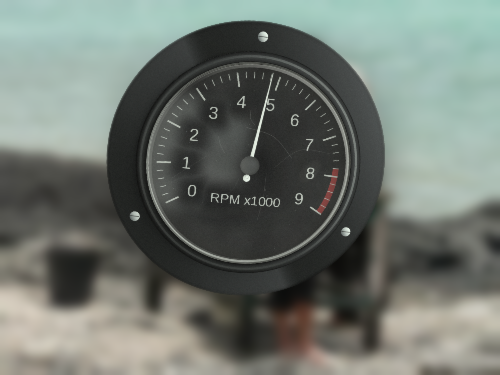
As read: 4800 rpm
